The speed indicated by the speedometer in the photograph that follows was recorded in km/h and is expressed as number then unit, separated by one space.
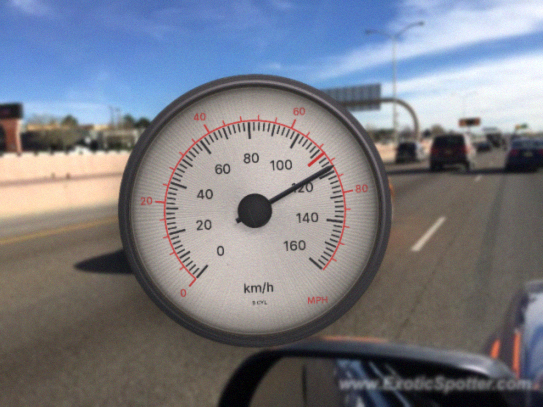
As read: 118 km/h
